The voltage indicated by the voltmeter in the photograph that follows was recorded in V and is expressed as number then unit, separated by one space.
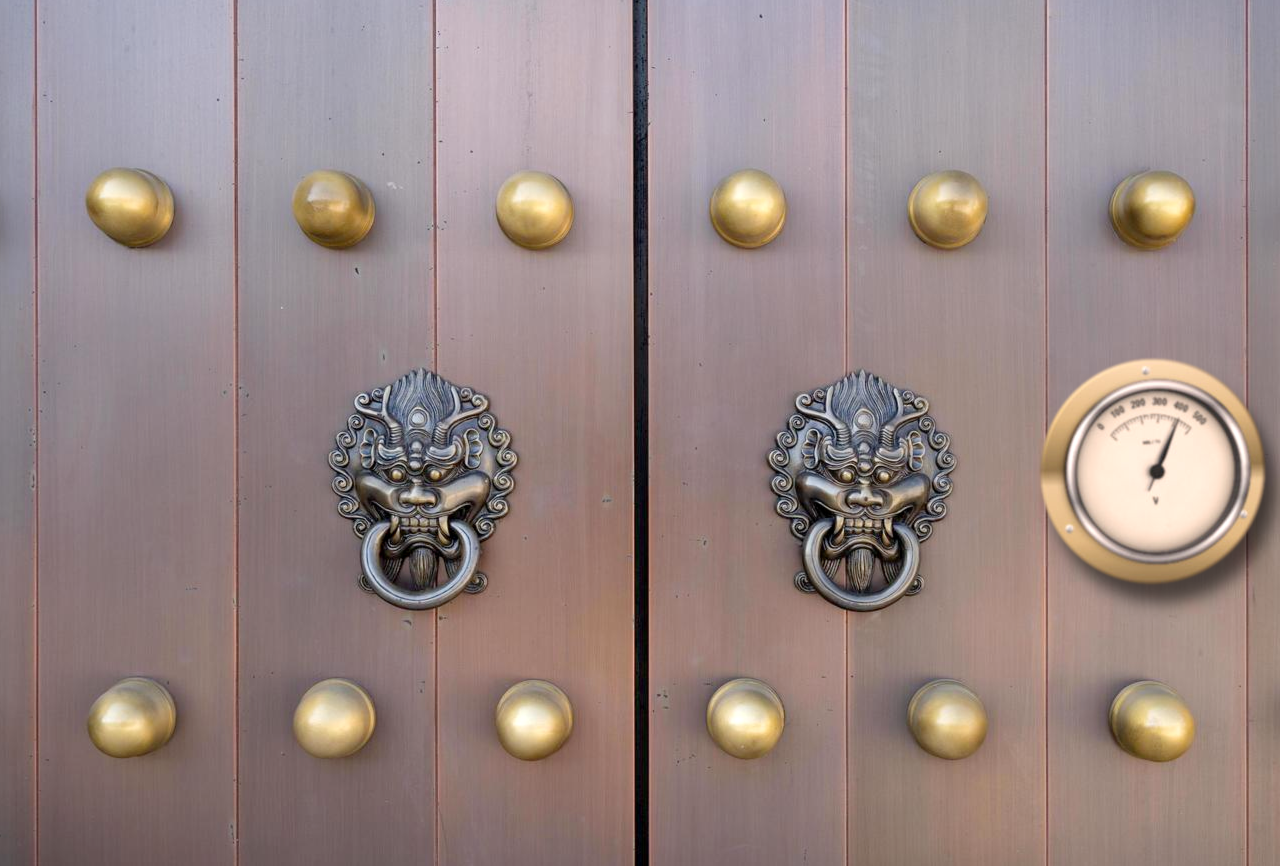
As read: 400 V
